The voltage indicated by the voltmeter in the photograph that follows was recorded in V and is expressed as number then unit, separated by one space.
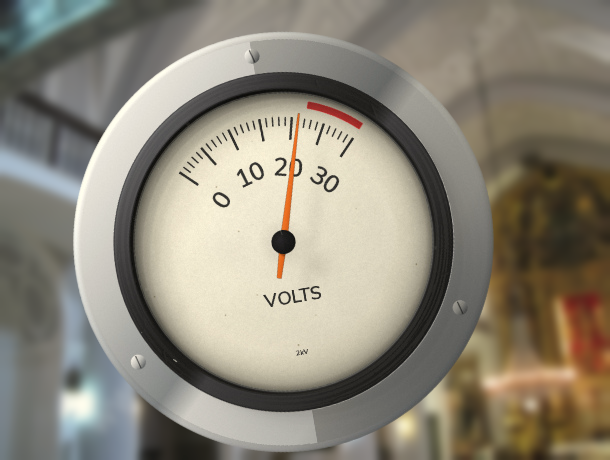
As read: 21 V
